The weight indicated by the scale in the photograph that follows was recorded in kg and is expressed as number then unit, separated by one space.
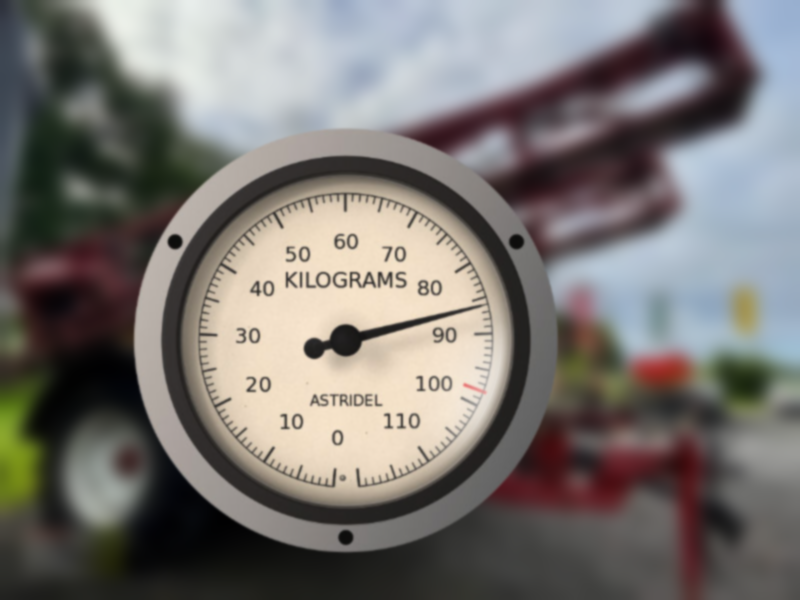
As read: 86 kg
